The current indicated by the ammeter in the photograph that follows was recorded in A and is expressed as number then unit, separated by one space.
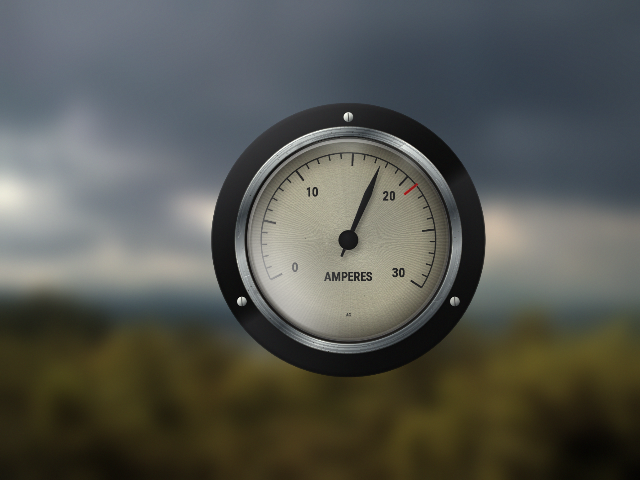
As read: 17.5 A
